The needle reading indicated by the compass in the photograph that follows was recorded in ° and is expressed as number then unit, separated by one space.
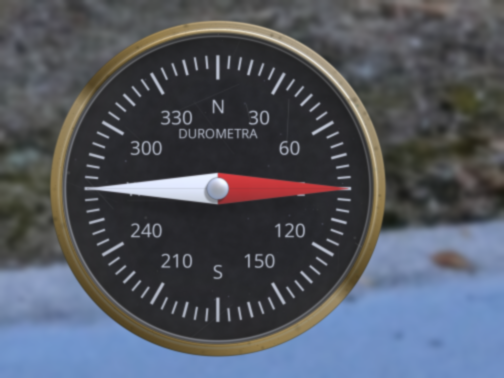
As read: 90 °
